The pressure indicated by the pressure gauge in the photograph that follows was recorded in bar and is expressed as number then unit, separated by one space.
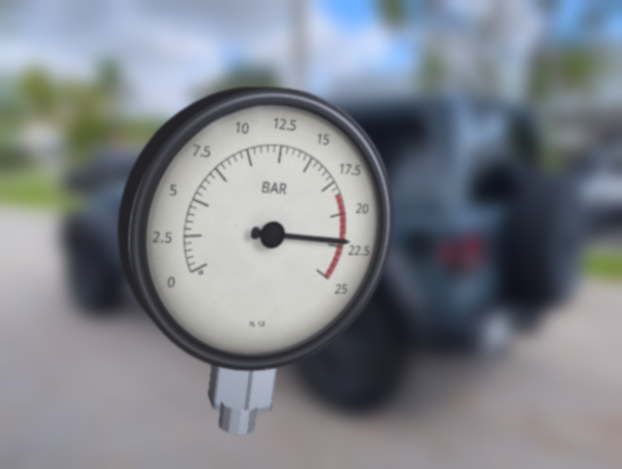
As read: 22 bar
